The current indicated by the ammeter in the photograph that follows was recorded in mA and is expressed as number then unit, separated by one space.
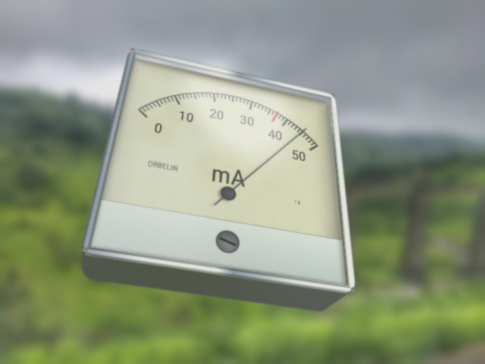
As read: 45 mA
